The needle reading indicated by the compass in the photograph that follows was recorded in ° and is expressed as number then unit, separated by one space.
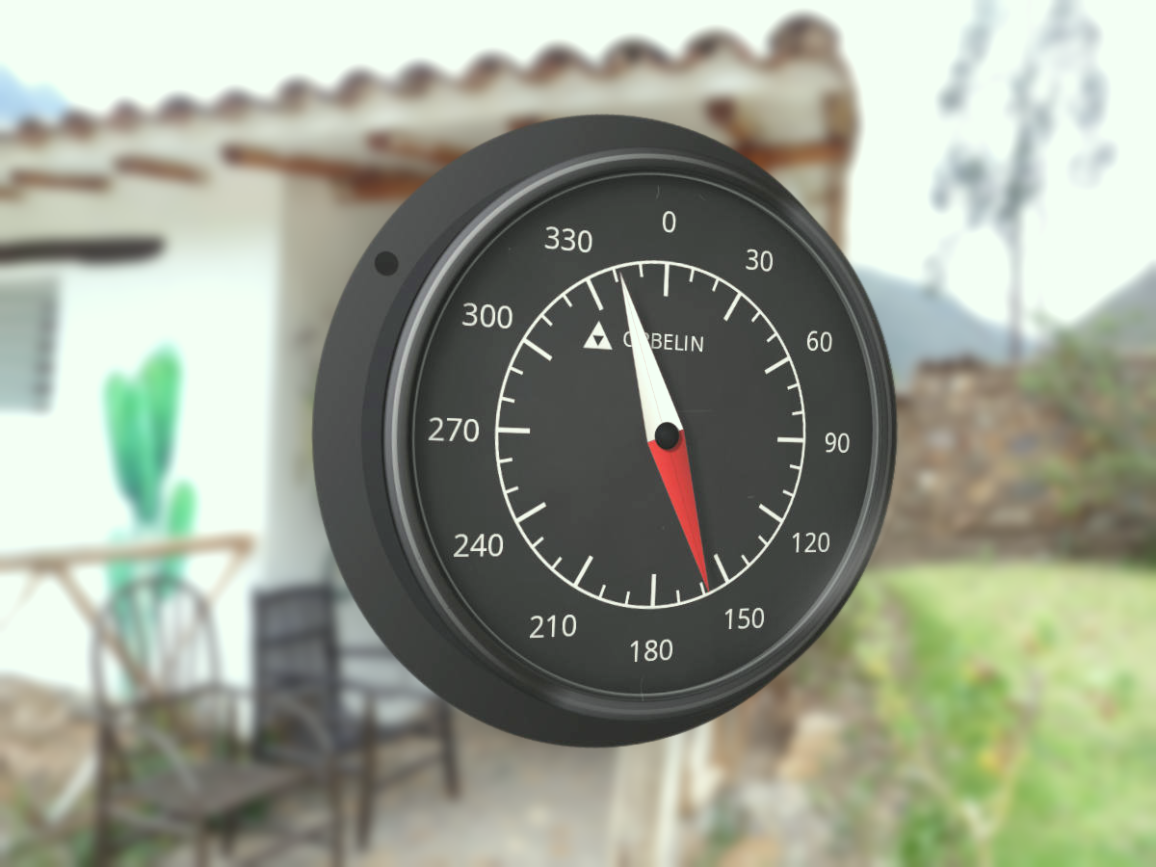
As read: 160 °
